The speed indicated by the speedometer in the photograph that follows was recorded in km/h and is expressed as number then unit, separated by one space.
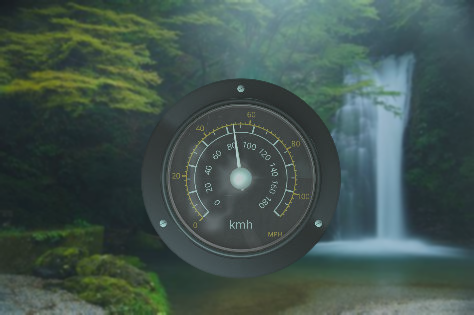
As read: 85 km/h
